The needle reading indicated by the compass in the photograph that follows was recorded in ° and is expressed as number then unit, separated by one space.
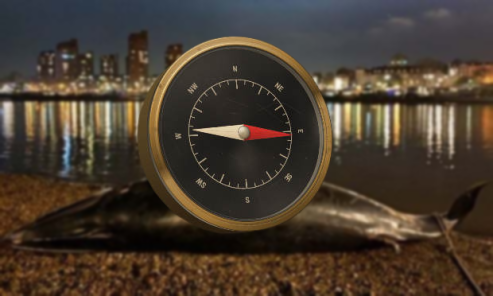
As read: 95 °
